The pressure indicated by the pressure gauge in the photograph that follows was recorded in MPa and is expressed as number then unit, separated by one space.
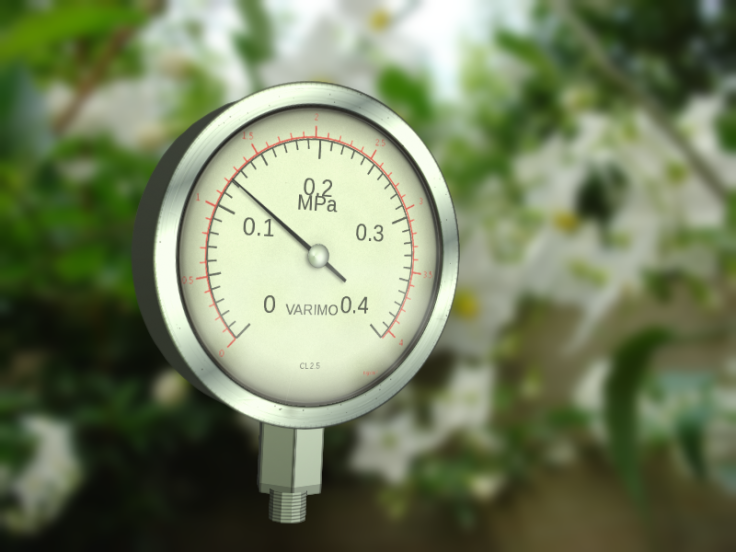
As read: 0.12 MPa
